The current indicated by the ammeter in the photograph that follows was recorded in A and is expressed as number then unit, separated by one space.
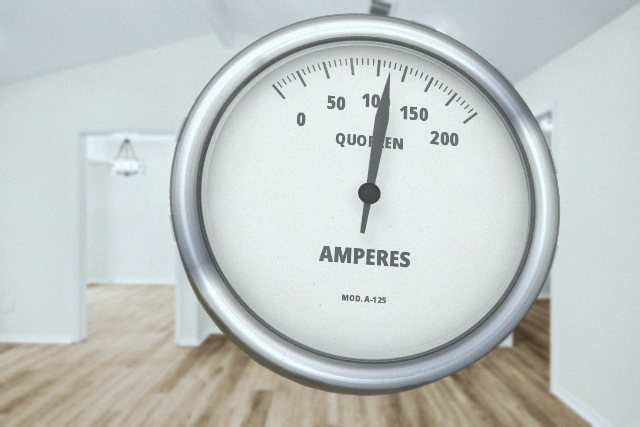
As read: 110 A
